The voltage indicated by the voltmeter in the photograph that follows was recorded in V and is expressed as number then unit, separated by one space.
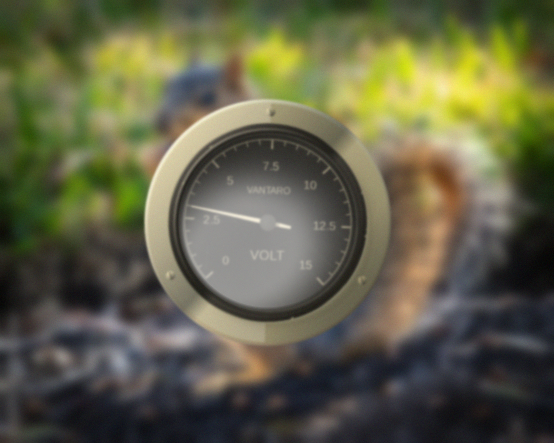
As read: 3 V
